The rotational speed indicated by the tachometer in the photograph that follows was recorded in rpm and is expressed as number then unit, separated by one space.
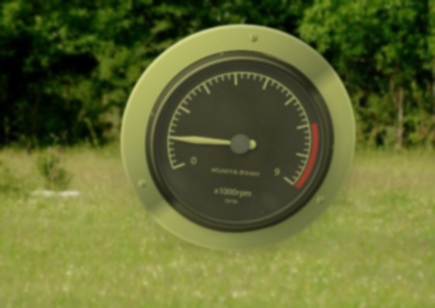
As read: 1000 rpm
